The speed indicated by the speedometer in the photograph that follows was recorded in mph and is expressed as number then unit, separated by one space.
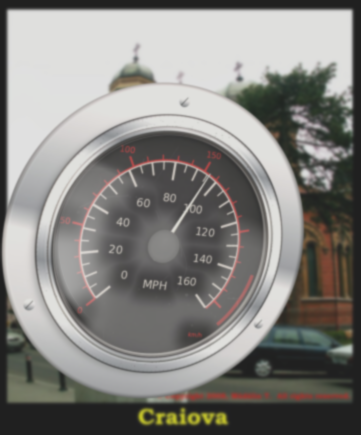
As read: 95 mph
